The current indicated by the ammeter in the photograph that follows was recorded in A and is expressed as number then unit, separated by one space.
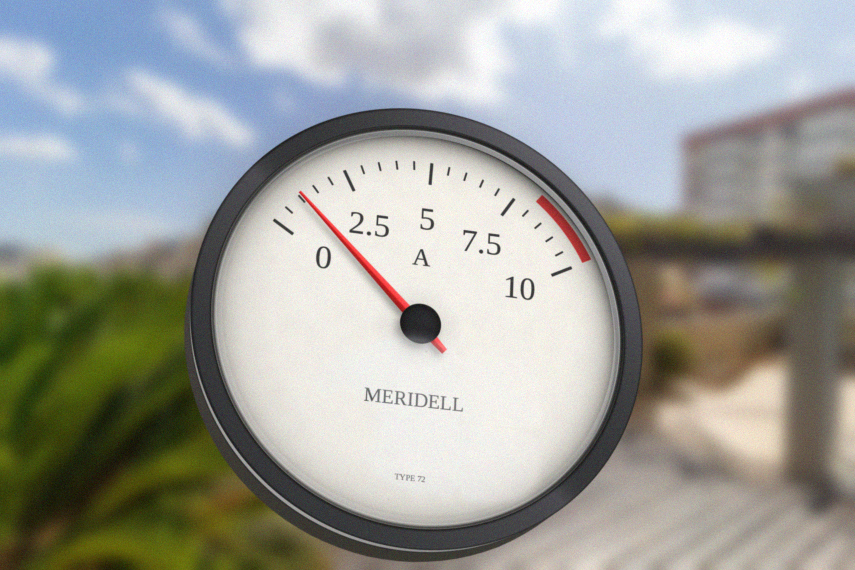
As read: 1 A
